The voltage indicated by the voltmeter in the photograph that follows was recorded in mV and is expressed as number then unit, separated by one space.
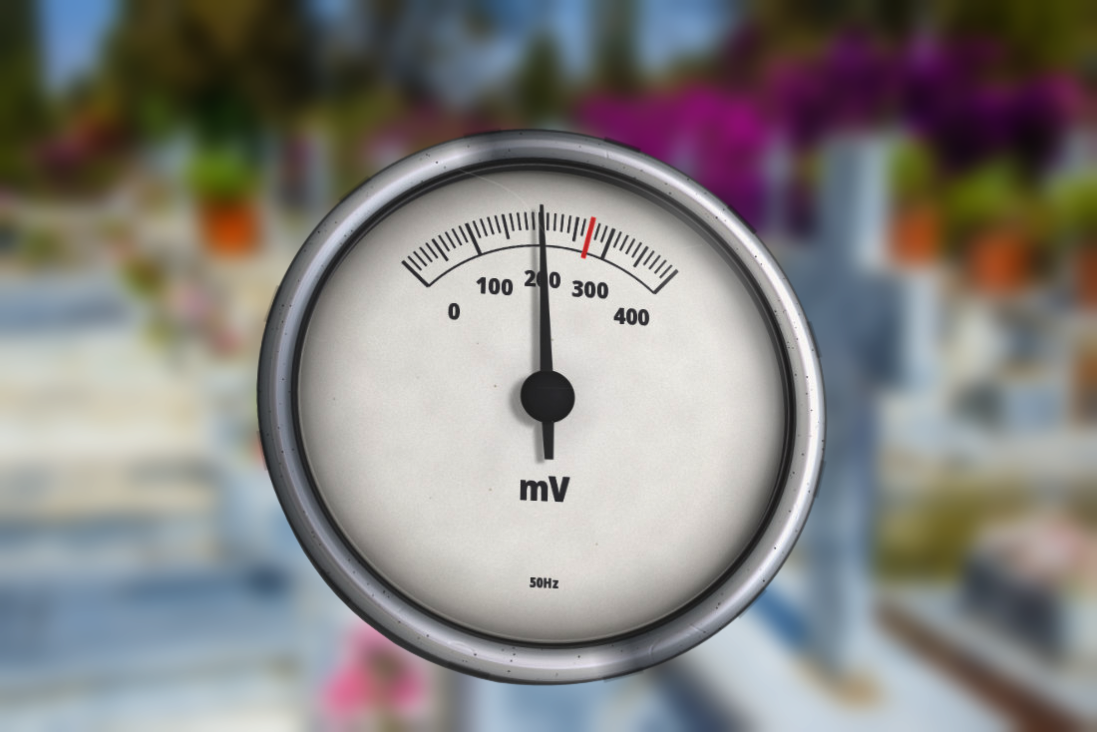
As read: 200 mV
